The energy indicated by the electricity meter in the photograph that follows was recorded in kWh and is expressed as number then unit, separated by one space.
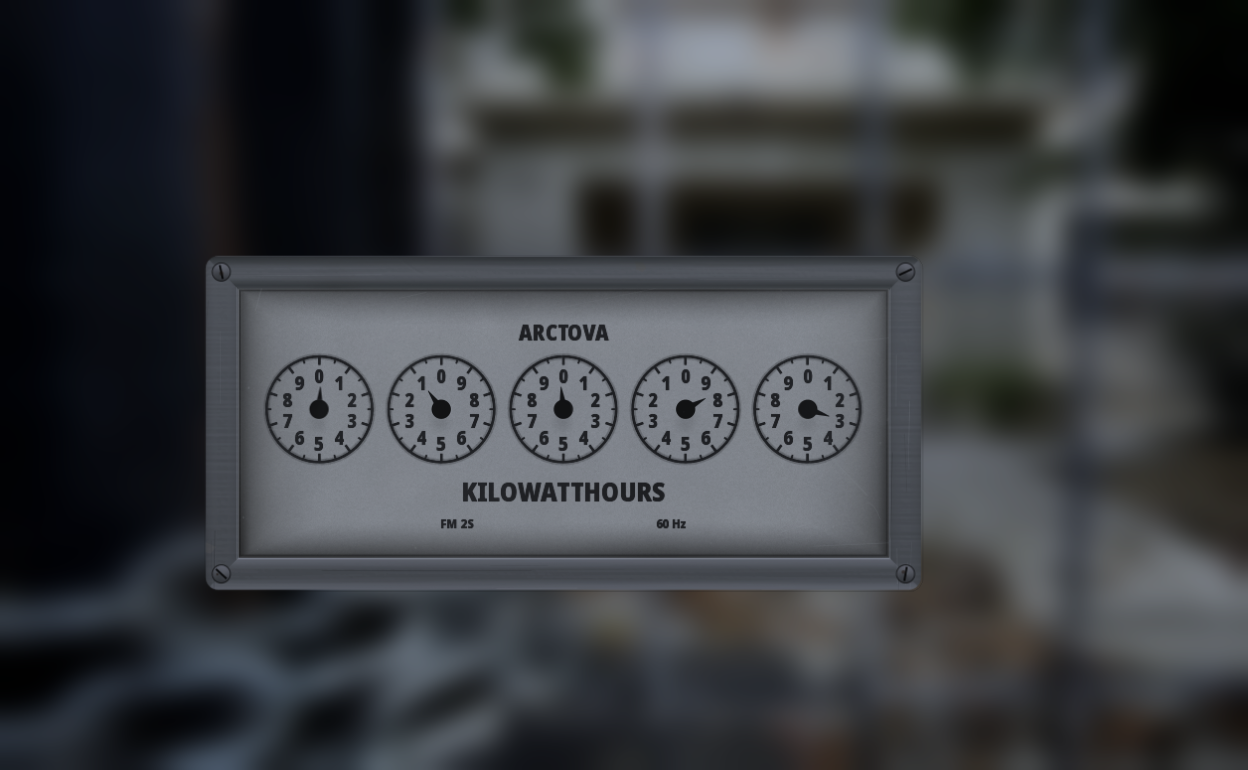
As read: 983 kWh
